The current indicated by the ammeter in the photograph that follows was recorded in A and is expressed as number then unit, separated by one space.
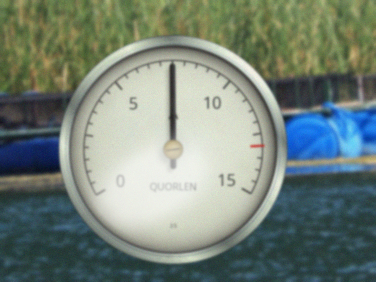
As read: 7.5 A
